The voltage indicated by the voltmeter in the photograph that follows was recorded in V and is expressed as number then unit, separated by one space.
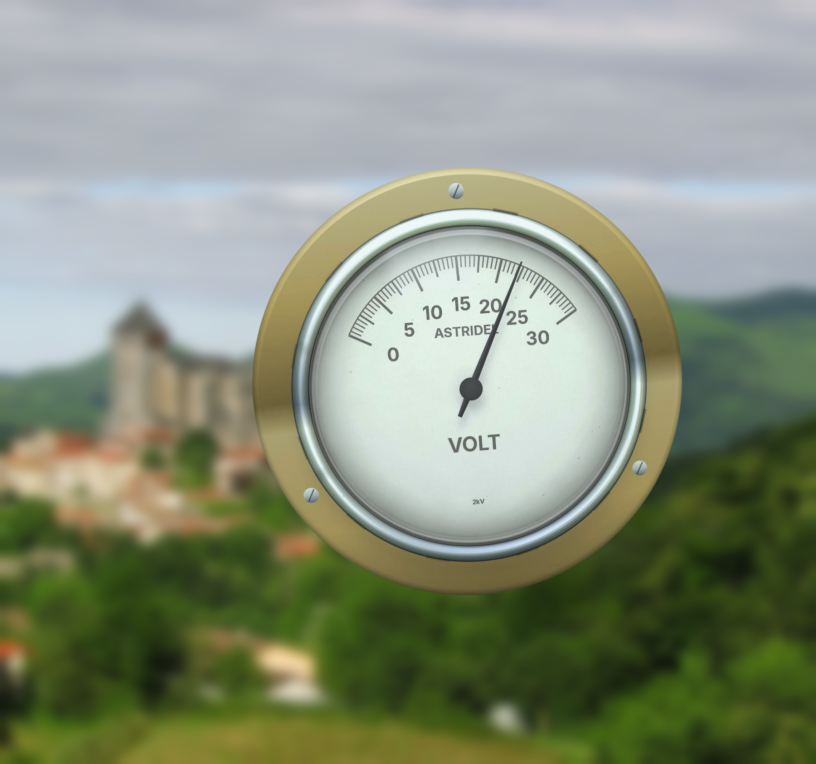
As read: 22 V
